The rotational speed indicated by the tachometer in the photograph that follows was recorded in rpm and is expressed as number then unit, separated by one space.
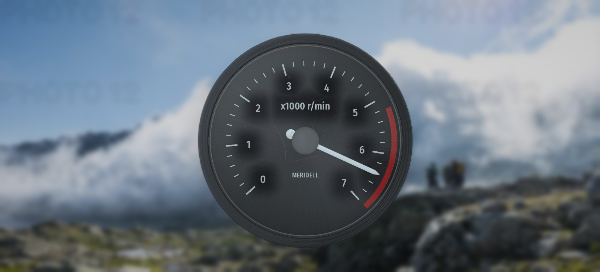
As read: 6400 rpm
